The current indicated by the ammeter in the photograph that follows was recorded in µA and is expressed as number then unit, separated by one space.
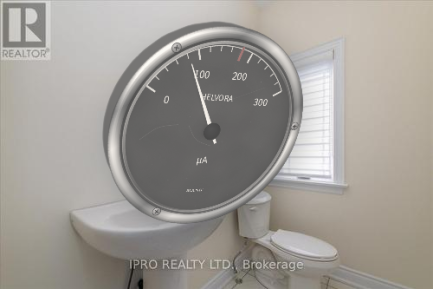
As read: 80 µA
